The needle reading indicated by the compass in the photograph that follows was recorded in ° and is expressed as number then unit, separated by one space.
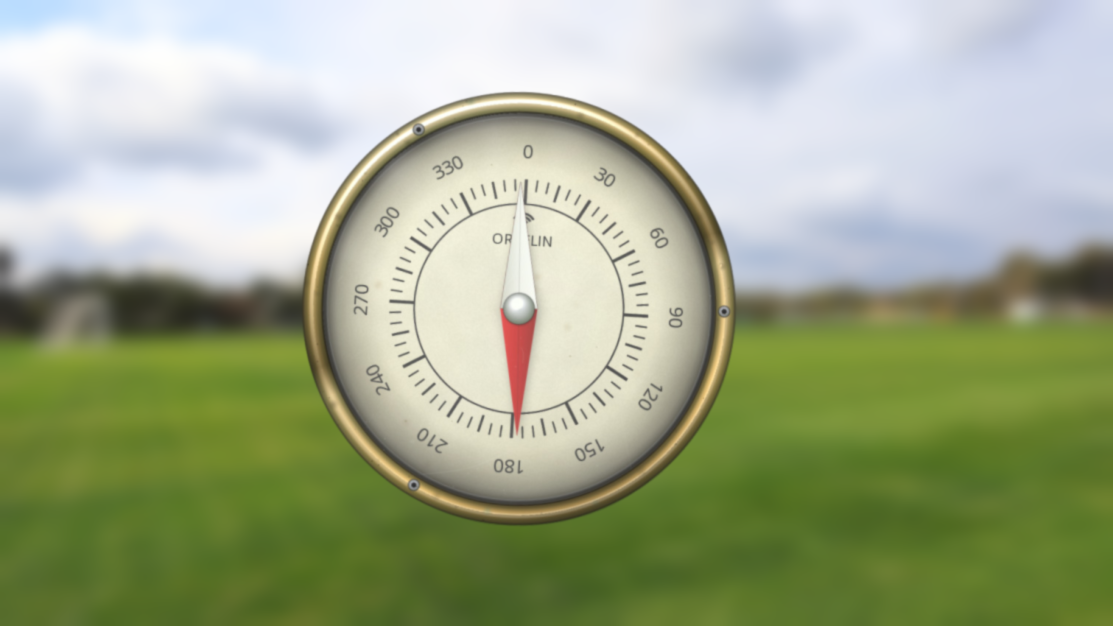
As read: 177.5 °
